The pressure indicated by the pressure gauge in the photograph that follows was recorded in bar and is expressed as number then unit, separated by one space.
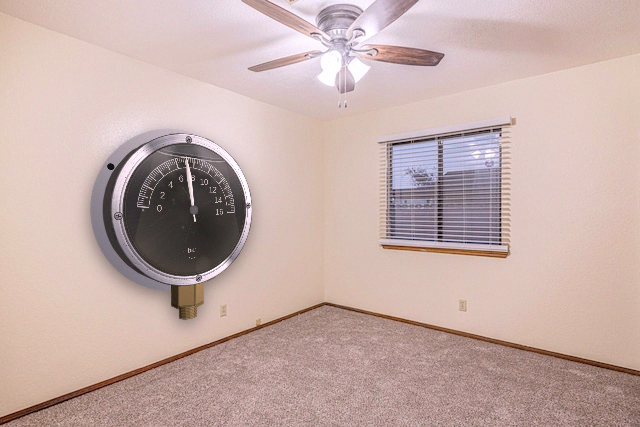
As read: 7 bar
